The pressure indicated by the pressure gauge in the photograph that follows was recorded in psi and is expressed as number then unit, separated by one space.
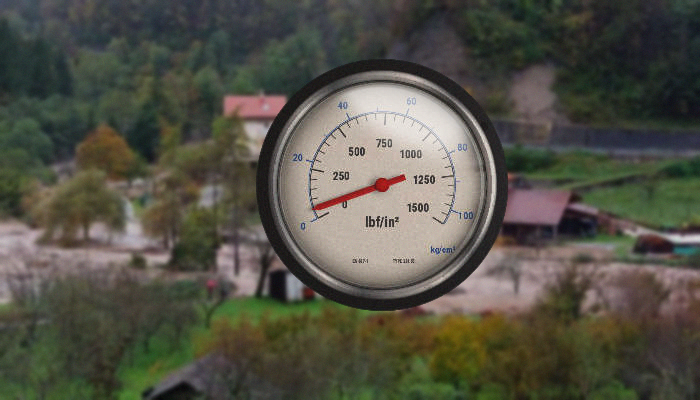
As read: 50 psi
